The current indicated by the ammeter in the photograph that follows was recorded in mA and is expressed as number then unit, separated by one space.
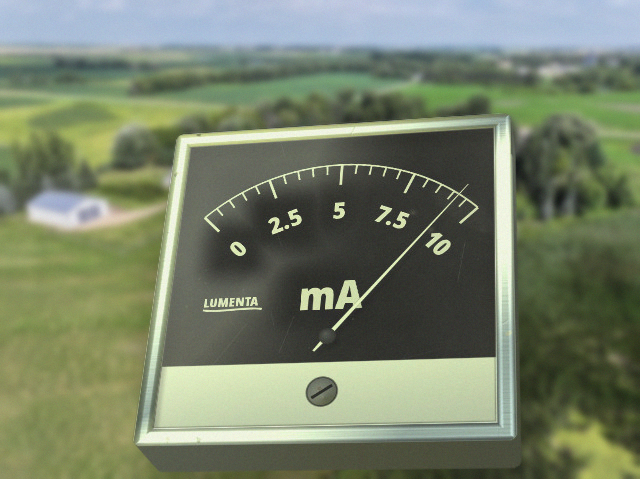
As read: 9.25 mA
